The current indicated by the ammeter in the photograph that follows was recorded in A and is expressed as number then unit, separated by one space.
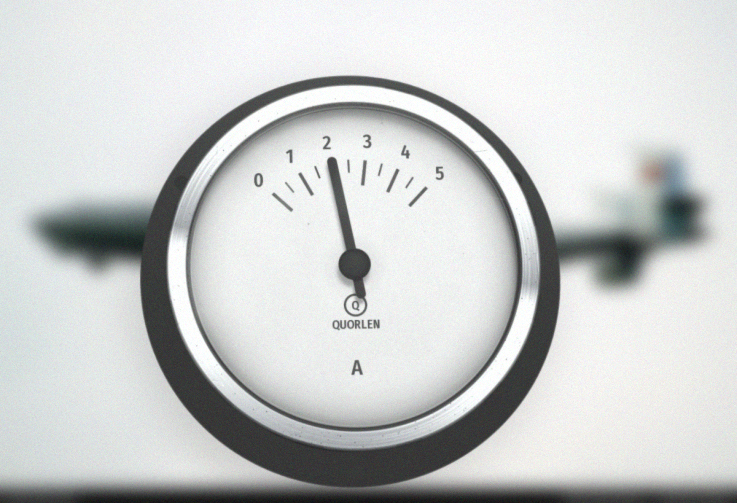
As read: 2 A
